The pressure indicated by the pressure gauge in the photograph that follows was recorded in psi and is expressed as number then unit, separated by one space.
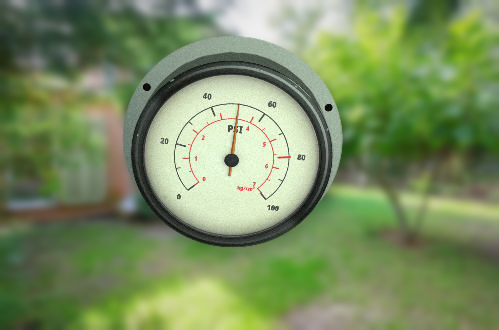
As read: 50 psi
